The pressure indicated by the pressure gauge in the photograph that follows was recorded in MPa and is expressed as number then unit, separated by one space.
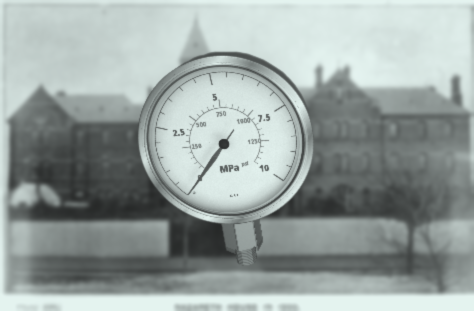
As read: 0 MPa
